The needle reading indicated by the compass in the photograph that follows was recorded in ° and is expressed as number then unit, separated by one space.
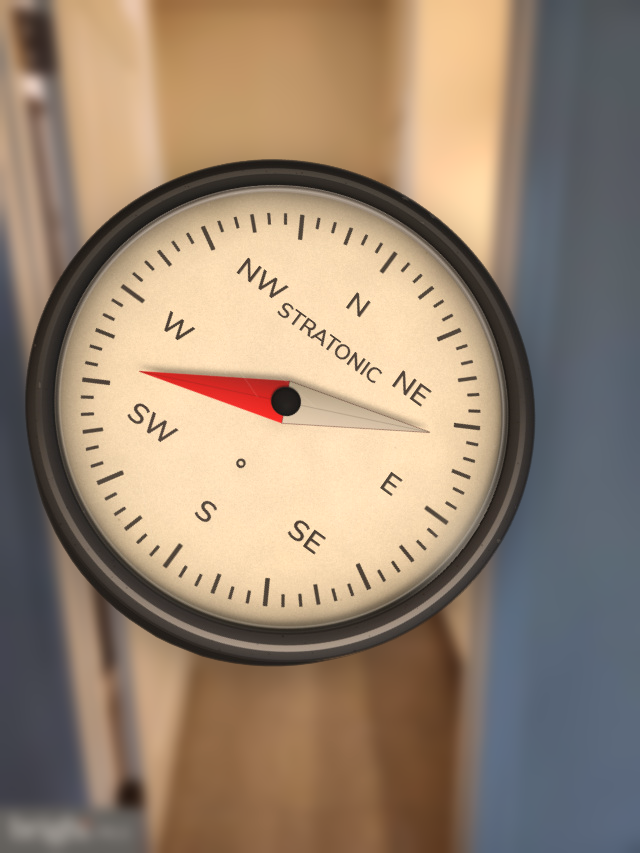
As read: 245 °
